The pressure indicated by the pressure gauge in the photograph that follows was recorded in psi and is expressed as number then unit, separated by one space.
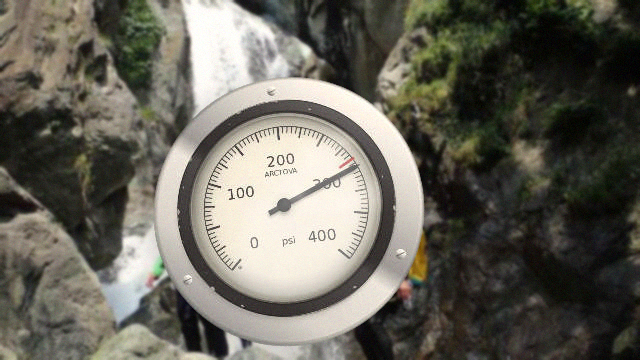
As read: 300 psi
